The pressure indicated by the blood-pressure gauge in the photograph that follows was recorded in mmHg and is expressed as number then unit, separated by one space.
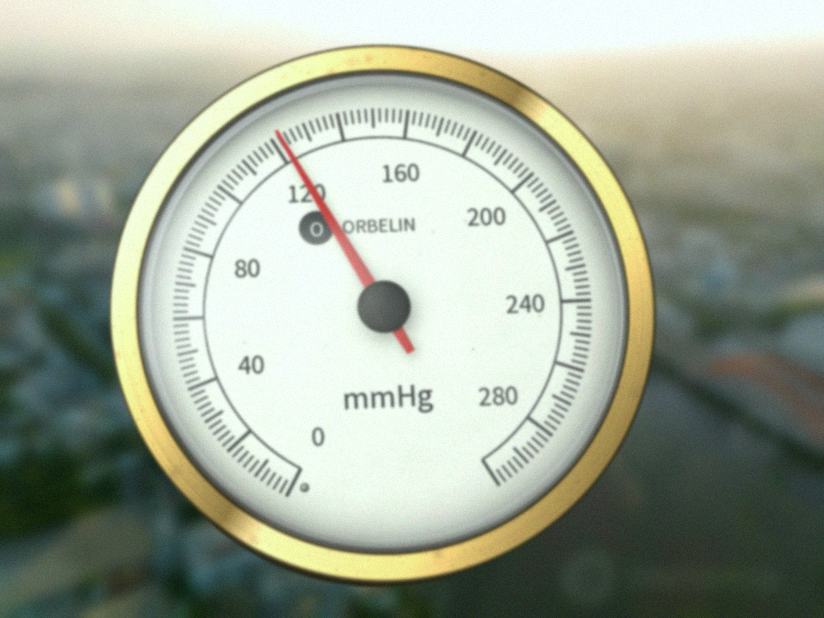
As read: 122 mmHg
